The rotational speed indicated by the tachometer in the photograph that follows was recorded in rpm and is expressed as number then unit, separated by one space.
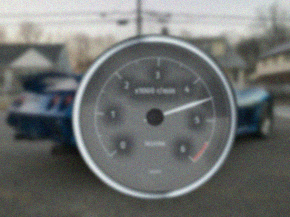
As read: 4500 rpm
